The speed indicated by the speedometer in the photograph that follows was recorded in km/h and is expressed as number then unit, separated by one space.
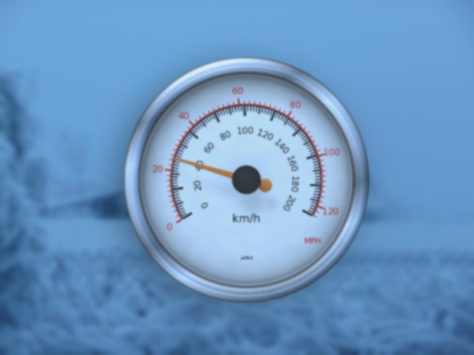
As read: 40 km/h
